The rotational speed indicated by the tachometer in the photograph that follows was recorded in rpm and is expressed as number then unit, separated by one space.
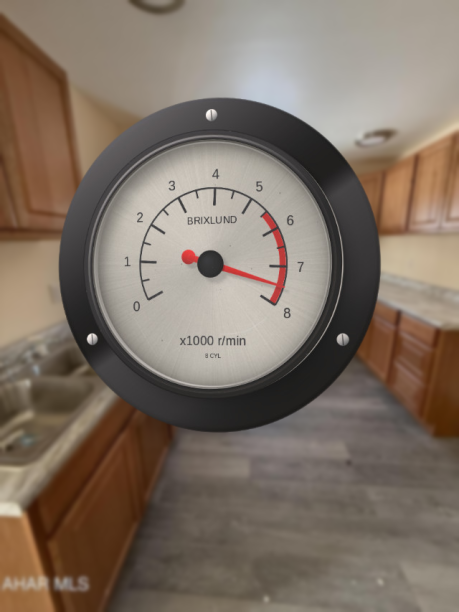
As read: 7500 rpm
